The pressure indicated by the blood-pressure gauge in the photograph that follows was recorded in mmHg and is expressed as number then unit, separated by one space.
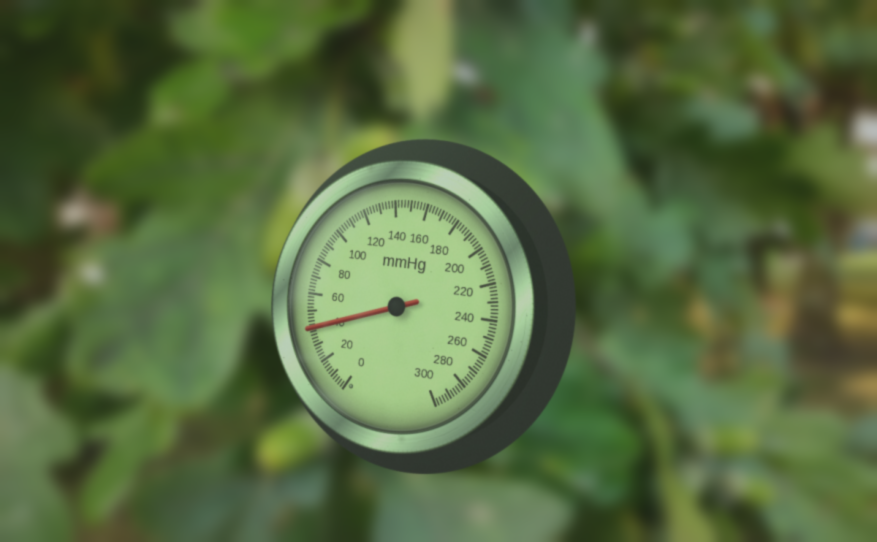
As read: 40 mmHg
